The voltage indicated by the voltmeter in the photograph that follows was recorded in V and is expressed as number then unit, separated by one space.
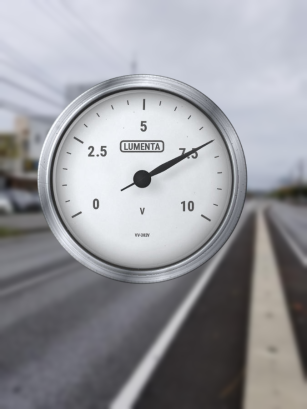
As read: 7.5 V
